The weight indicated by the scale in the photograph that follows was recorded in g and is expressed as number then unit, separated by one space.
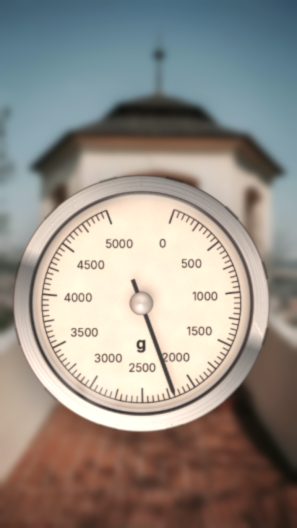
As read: 2200 g
